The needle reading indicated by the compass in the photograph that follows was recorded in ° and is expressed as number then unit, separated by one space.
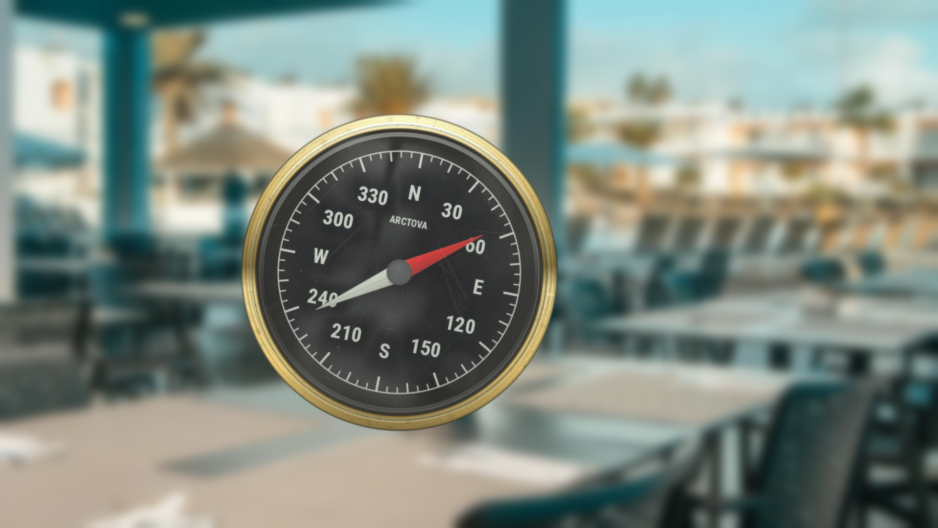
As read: 55 °
